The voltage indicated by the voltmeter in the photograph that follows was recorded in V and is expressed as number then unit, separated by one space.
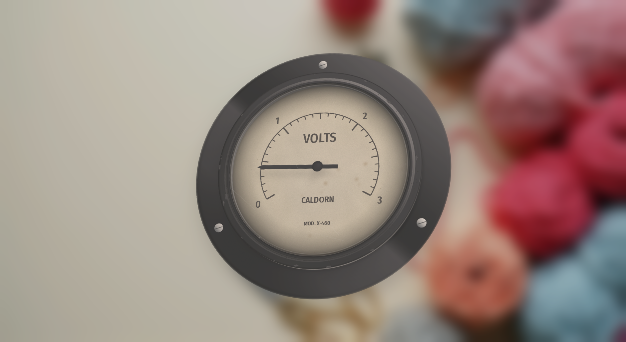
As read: 0.4 V
